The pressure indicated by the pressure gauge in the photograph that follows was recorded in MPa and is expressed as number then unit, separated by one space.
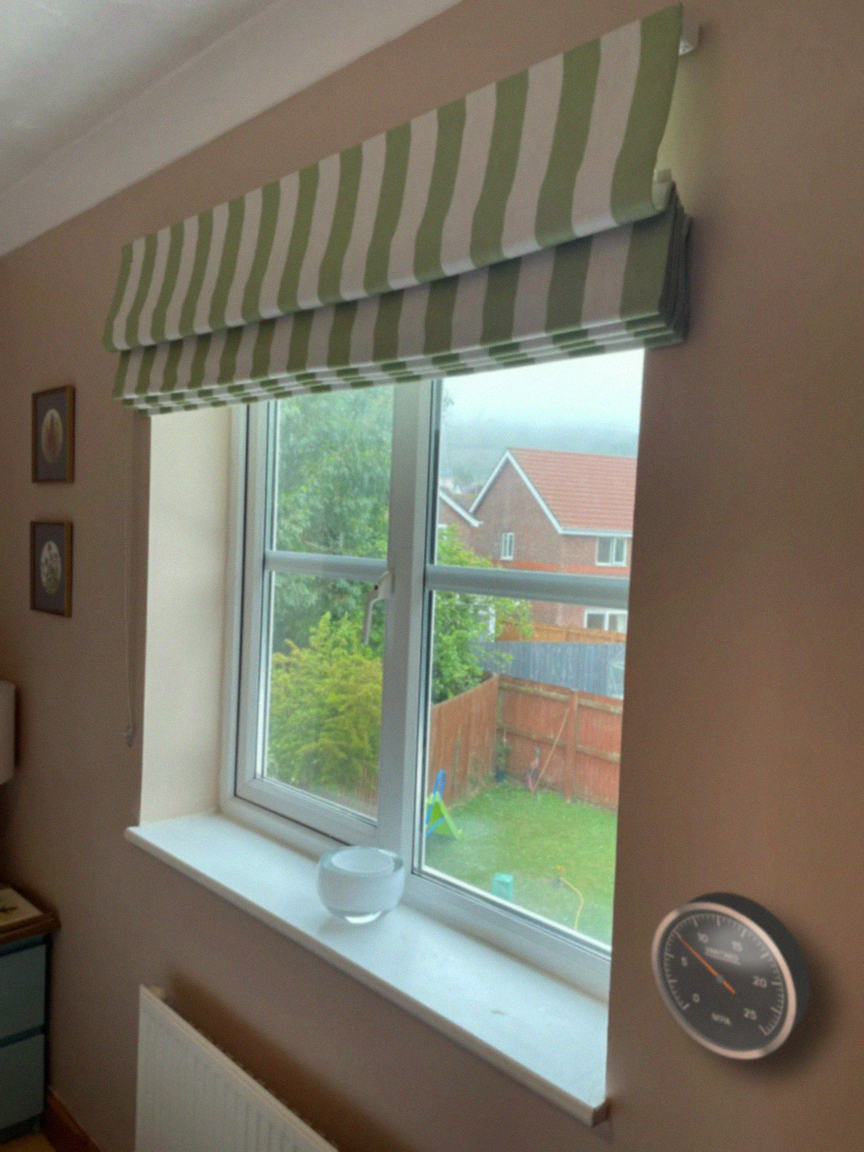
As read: 7.5 MPa
